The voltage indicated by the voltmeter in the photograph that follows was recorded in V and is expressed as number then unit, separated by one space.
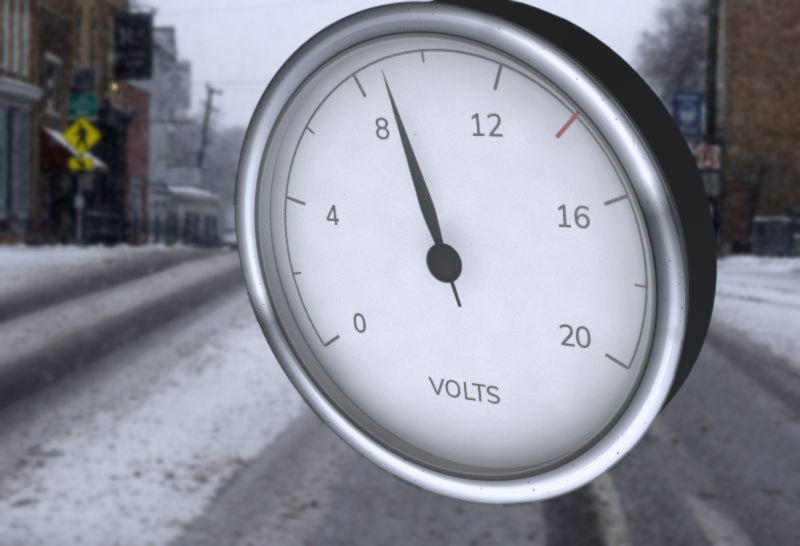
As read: 9 V
